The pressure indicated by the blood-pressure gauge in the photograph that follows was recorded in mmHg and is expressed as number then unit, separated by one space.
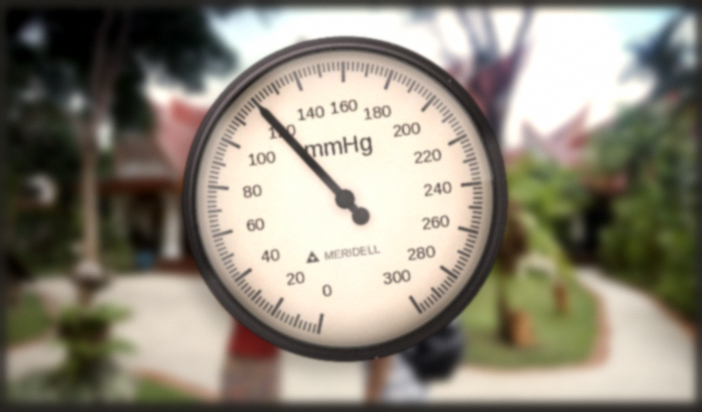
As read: 120 mmHg
